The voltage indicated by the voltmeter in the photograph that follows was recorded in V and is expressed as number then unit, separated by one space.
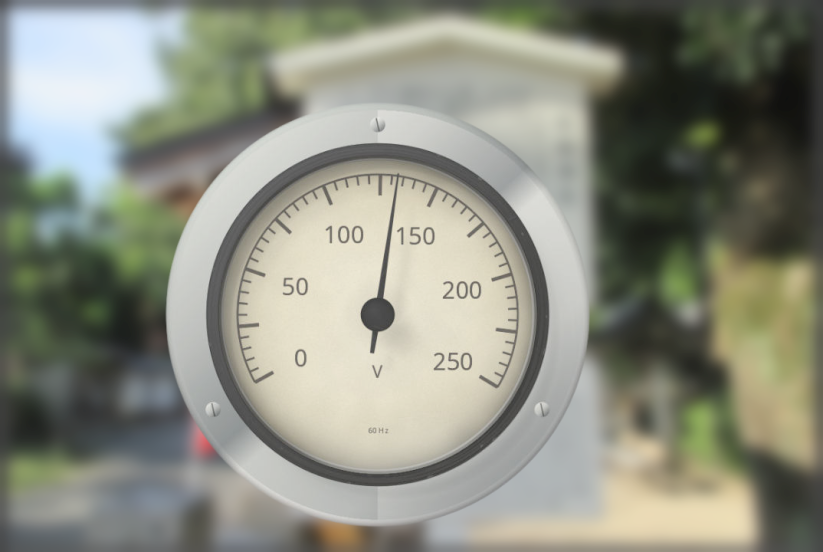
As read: 132.5 V
